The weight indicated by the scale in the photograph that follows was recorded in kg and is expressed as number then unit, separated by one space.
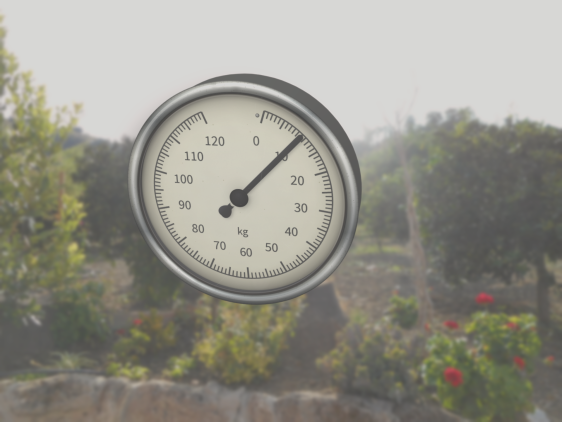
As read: 10 kg
